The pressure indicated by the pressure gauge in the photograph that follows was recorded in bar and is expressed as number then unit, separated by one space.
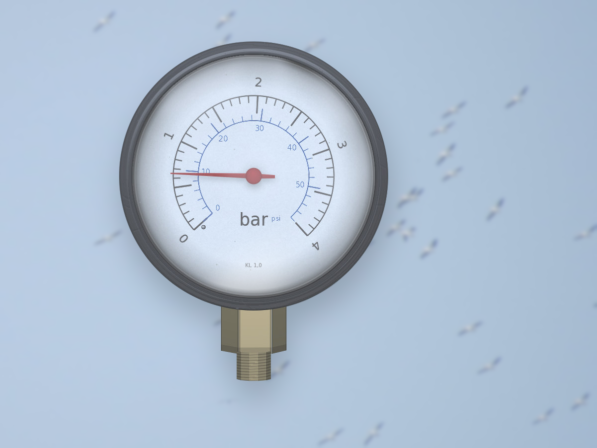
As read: 0.65 bar
